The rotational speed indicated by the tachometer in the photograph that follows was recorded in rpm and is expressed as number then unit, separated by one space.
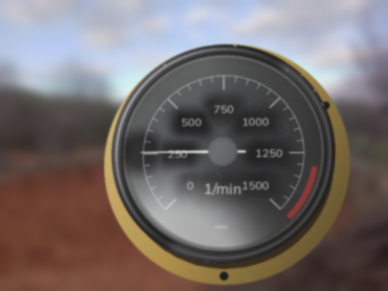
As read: 250 rpm
